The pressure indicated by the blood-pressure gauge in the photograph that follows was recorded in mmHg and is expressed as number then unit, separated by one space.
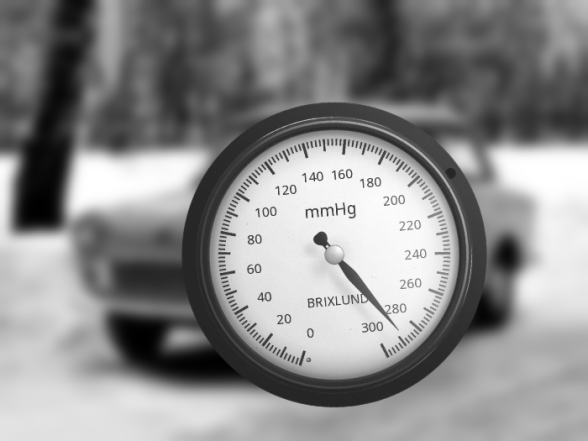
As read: 288 mmHg
